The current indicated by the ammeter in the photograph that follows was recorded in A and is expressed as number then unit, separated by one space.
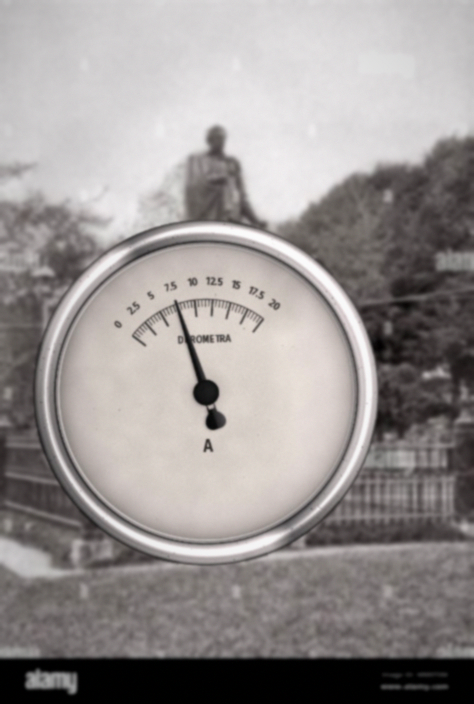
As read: 7.5 A
